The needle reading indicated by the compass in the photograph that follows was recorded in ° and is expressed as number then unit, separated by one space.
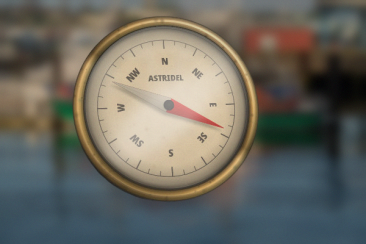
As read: 115 °
